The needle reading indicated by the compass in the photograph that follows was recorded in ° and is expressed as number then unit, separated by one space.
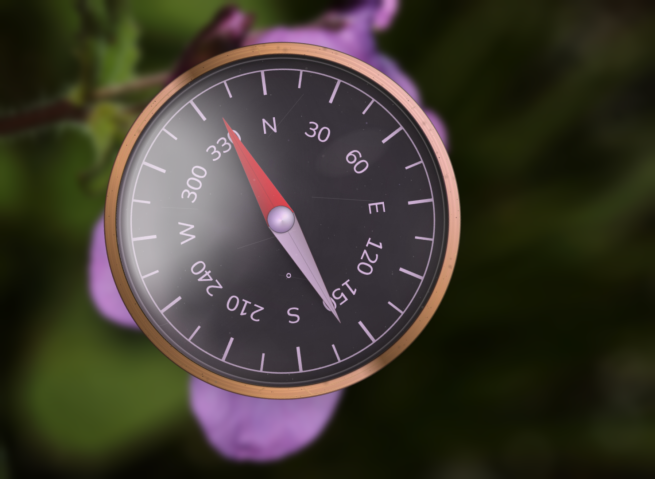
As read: 337.5 °
